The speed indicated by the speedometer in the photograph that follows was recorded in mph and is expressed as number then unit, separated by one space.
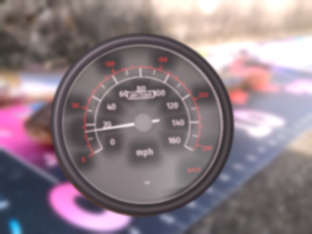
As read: 15 mph
